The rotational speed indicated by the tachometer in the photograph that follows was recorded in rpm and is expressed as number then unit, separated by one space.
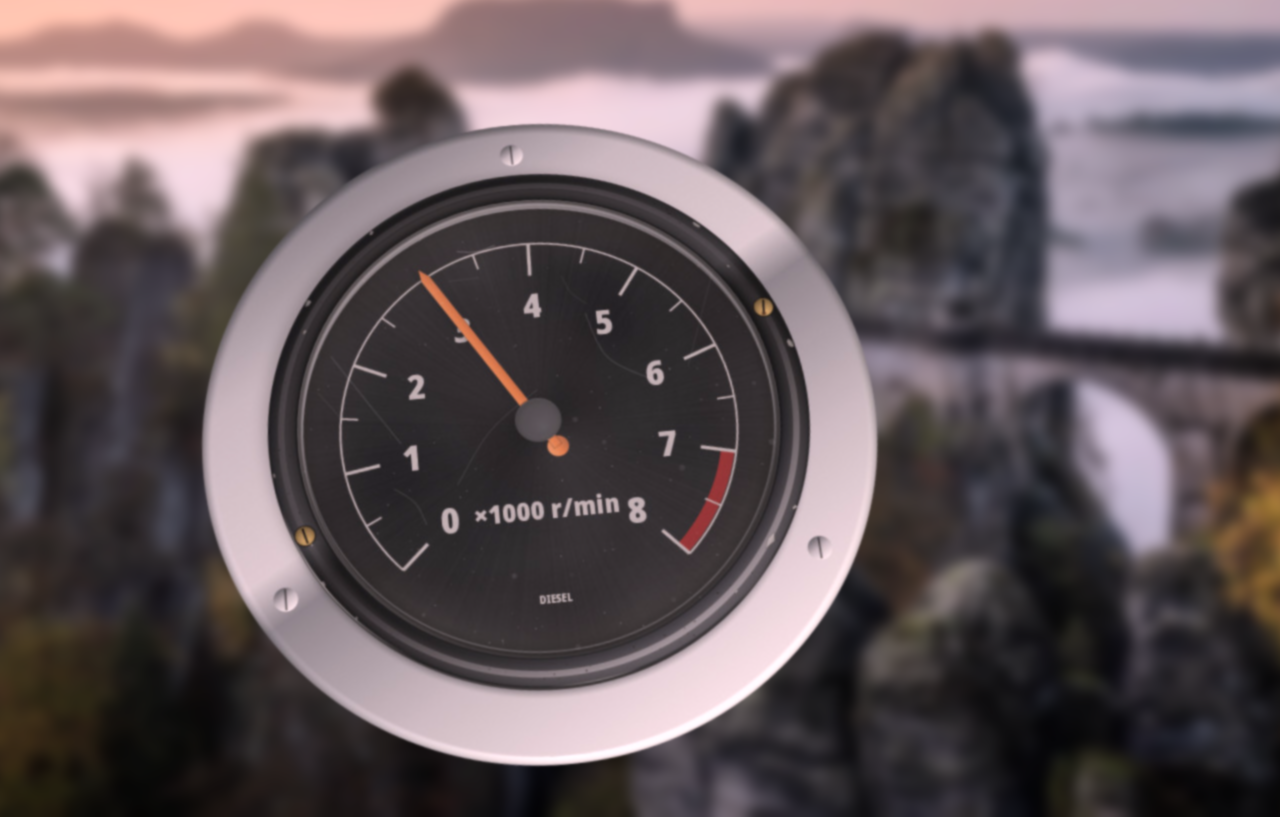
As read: 3000 rpm
